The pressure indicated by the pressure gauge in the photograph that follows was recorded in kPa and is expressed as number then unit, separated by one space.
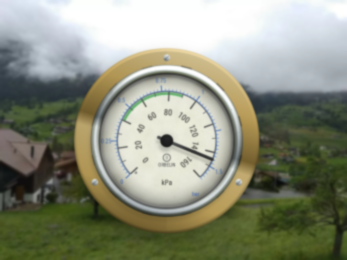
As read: 145 kPa
